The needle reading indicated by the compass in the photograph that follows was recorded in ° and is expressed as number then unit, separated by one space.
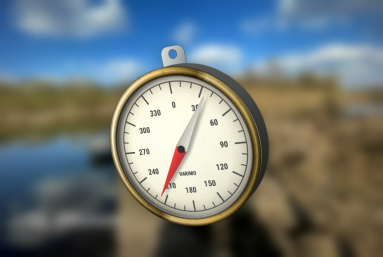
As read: 215 °
